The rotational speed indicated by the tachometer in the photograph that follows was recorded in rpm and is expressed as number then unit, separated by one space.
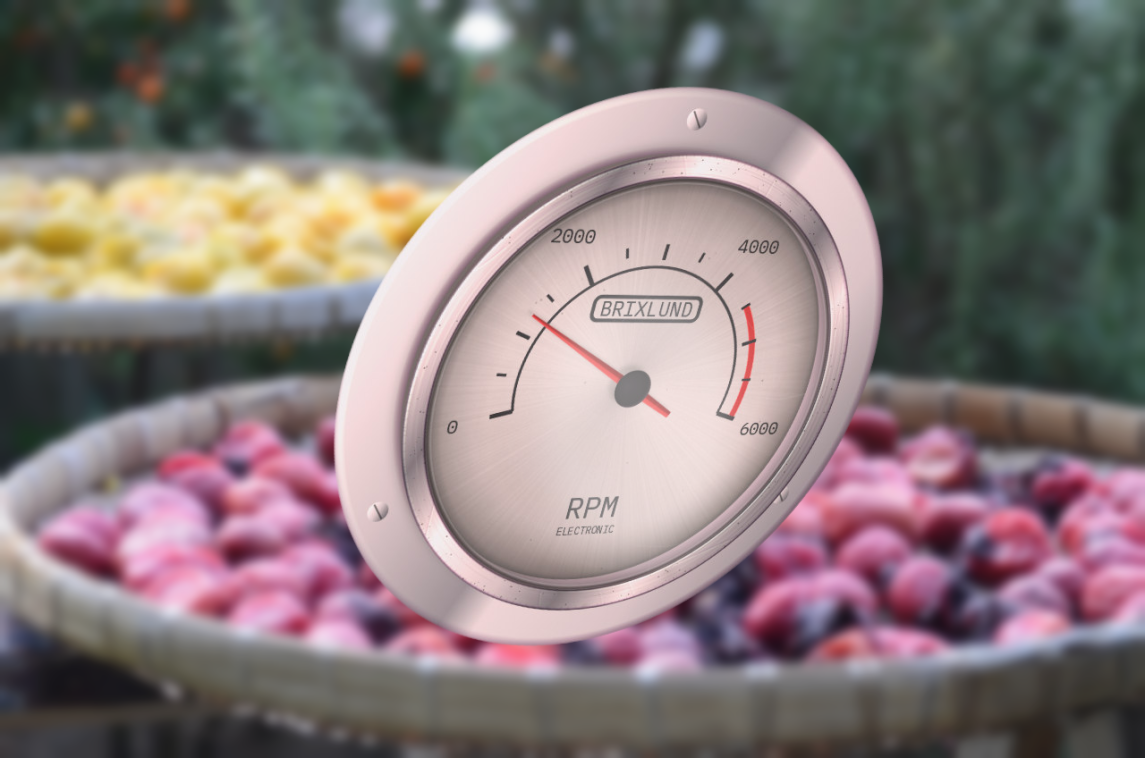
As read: 1250 rpm
